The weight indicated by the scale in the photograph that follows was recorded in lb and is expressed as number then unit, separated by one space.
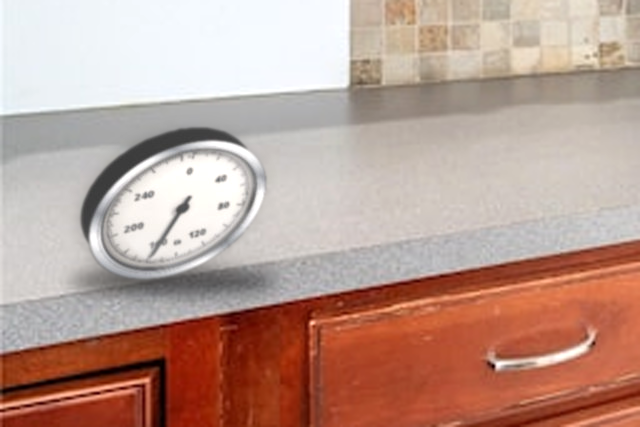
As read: 160 lb
